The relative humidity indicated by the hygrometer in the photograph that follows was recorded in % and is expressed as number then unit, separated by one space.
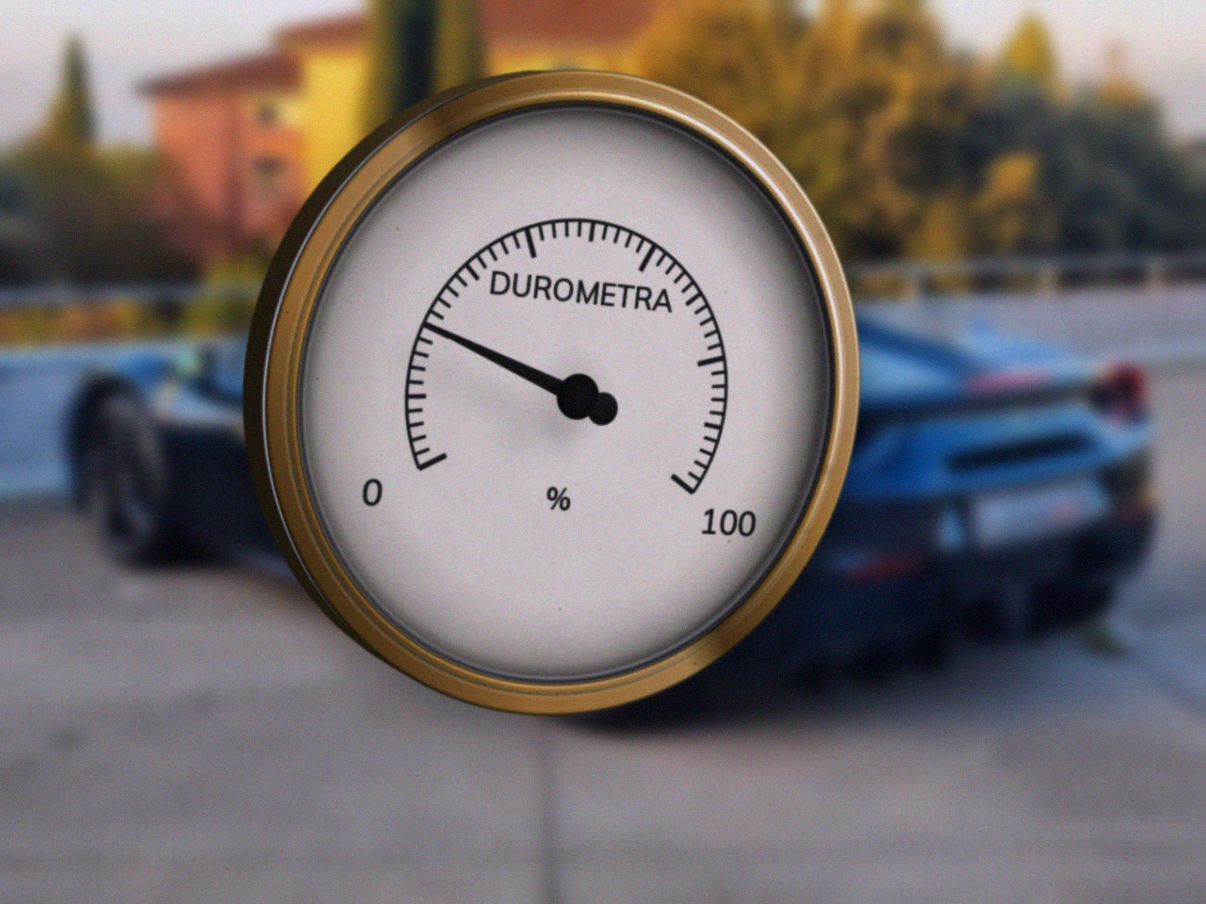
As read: 20 %
